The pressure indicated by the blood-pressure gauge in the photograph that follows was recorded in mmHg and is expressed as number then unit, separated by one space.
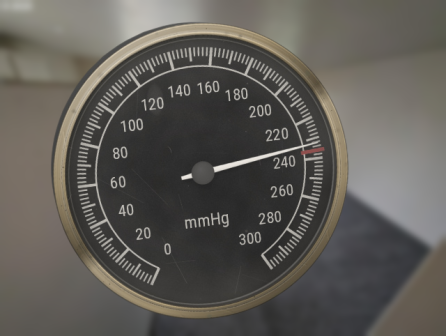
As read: 232 mmHg
